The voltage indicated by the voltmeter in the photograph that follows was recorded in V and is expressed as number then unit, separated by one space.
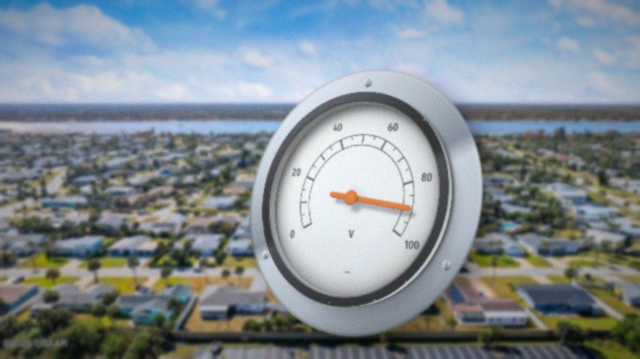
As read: 90 V
